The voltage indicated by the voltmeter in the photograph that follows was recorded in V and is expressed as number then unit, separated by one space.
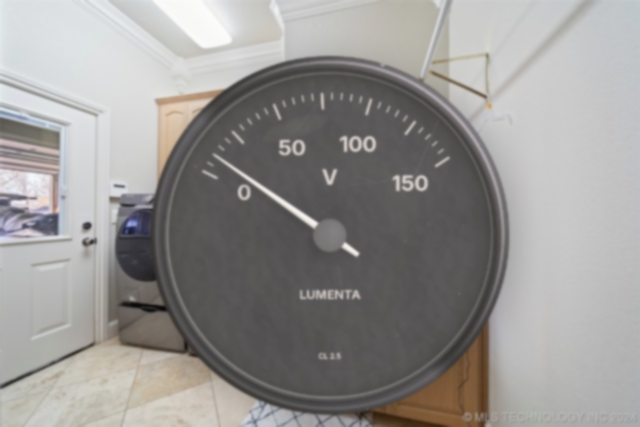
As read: 10 V
